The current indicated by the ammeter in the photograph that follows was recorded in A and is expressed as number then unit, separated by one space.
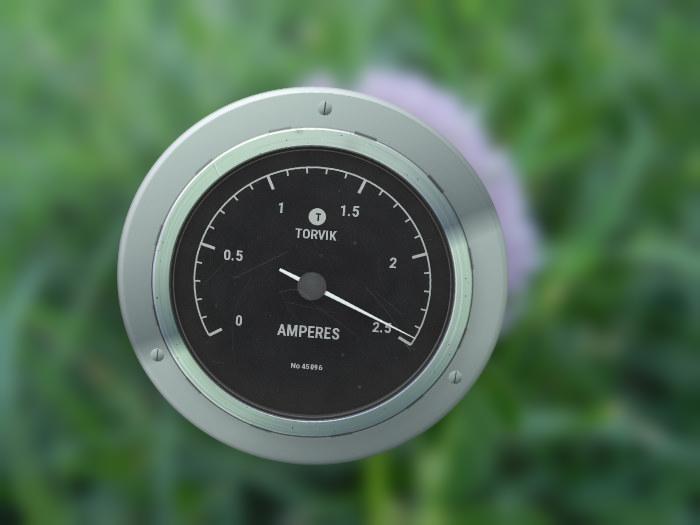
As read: 2.45 A
